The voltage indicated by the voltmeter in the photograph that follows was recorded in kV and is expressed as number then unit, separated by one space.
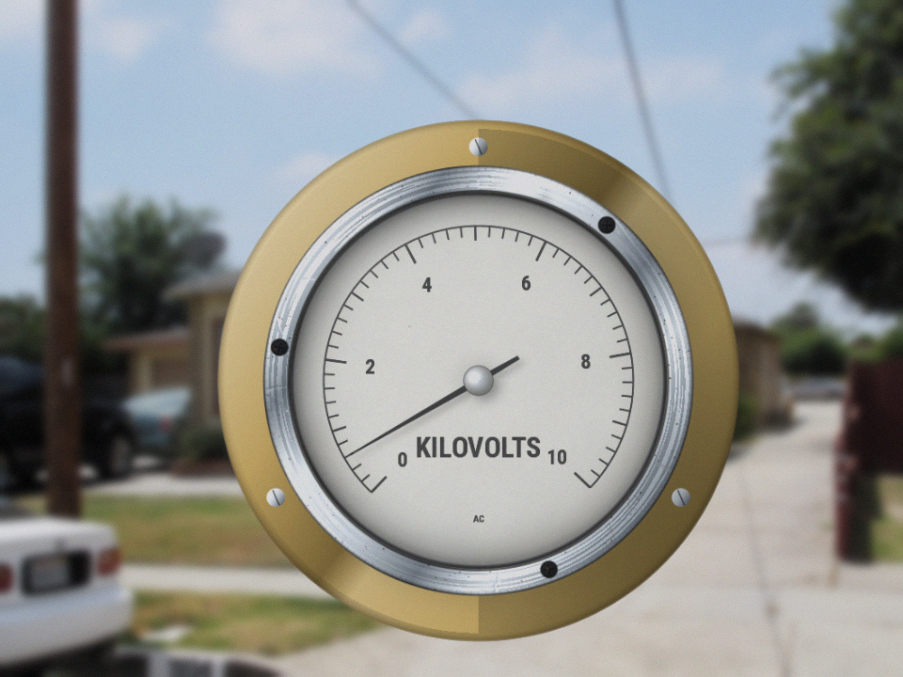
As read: 0.6 kV
